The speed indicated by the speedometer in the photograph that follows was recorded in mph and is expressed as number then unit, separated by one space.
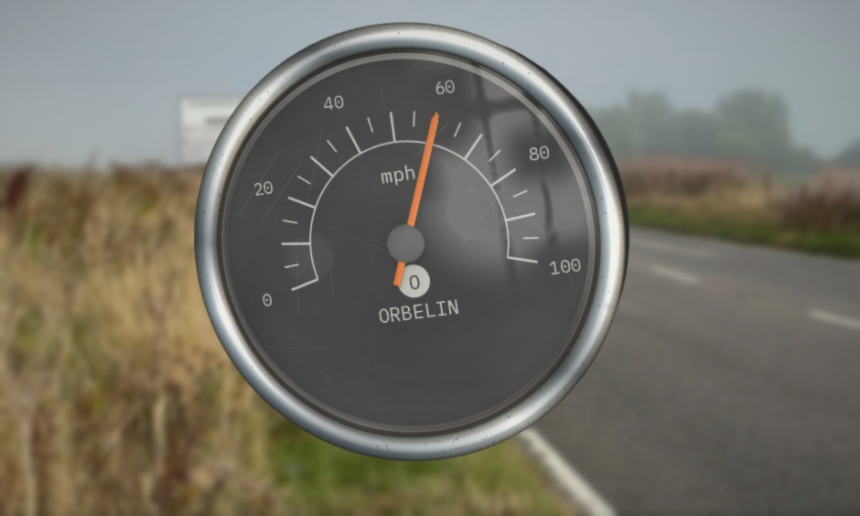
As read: 60 mph
